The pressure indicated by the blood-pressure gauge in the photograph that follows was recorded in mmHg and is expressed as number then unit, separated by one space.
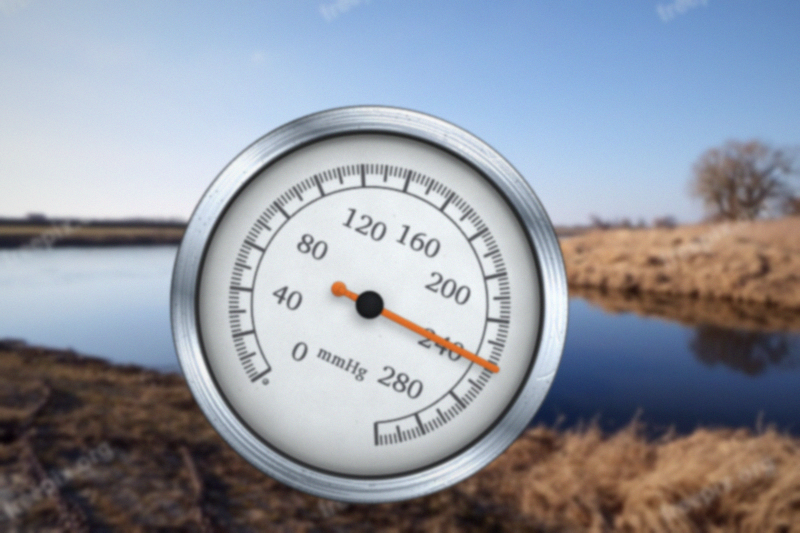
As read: 240 mmHg
